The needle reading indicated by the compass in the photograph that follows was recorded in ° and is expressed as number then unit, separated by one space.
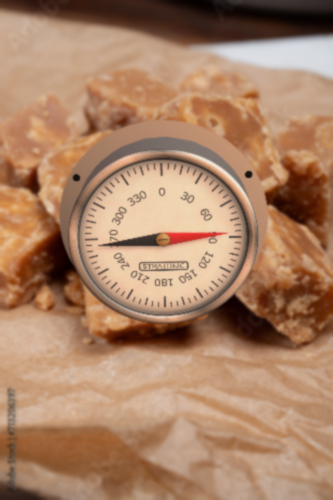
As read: 85 °
